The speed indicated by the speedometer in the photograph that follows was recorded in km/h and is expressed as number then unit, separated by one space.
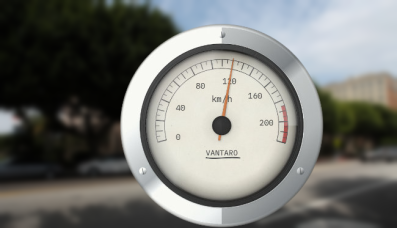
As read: 120 km/h
